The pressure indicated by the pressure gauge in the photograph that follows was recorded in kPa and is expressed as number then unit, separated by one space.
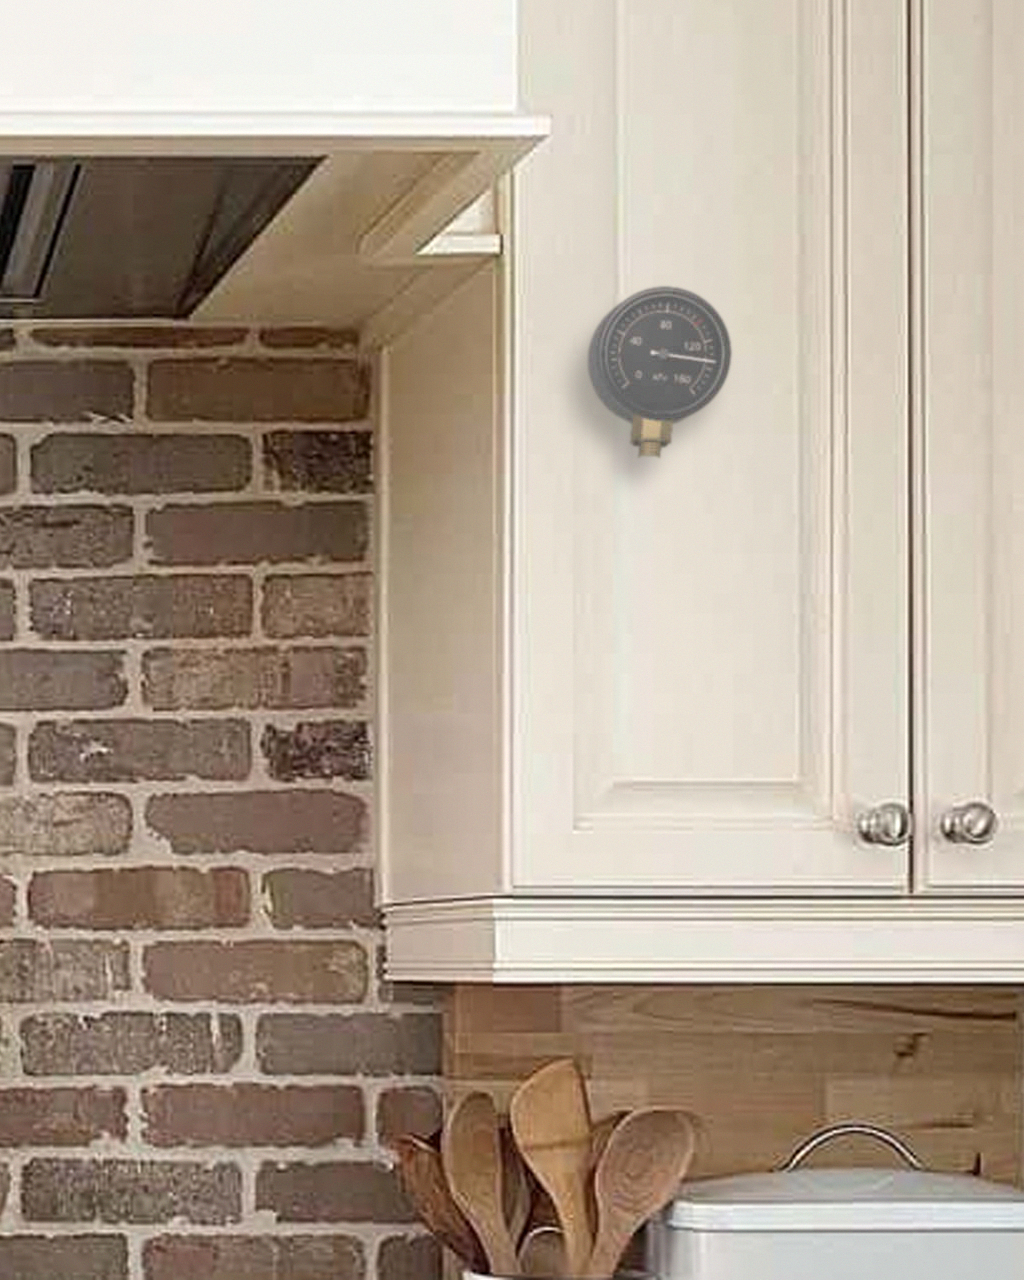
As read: 135 kPa
